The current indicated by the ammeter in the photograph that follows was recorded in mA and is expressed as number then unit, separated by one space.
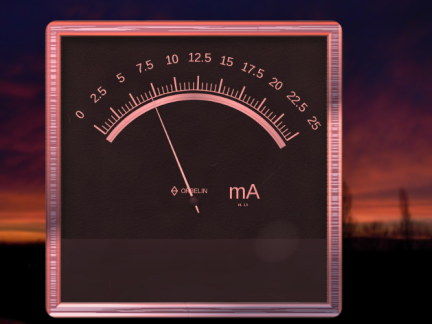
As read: 7 mA
